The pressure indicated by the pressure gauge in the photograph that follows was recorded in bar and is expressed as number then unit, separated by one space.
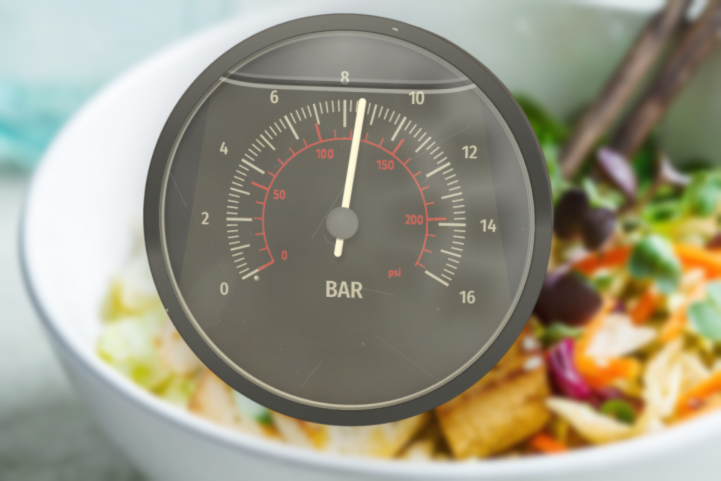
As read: 8.6 bar
